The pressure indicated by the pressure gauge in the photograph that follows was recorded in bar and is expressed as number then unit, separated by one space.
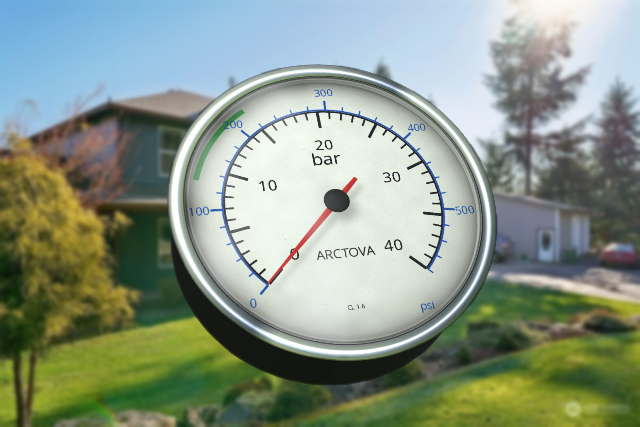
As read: 0 bar
